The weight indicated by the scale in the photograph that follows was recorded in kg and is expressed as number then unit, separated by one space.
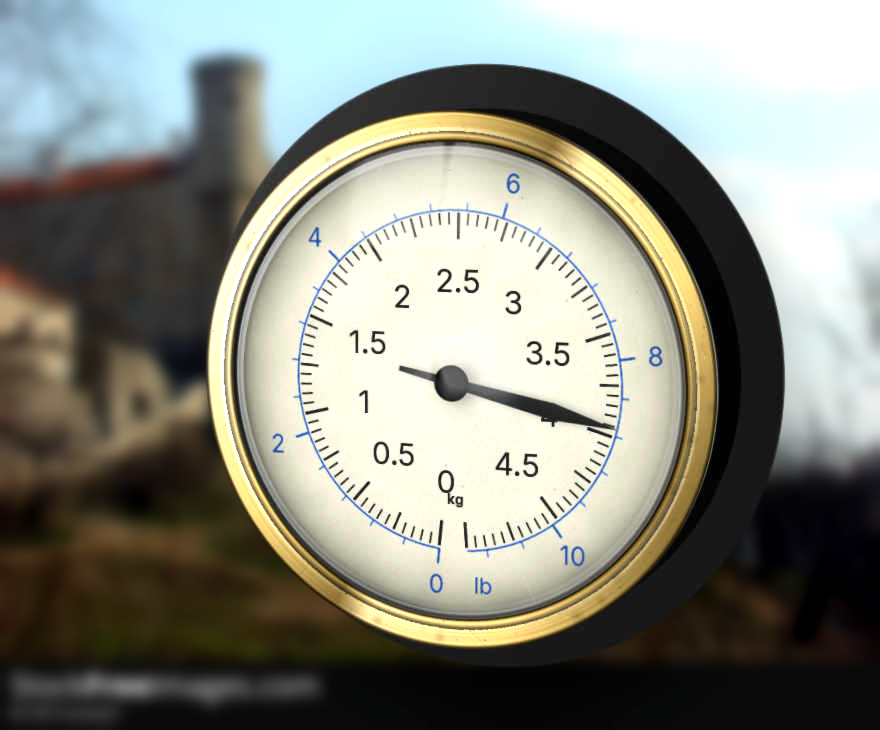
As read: 3.95 kg
